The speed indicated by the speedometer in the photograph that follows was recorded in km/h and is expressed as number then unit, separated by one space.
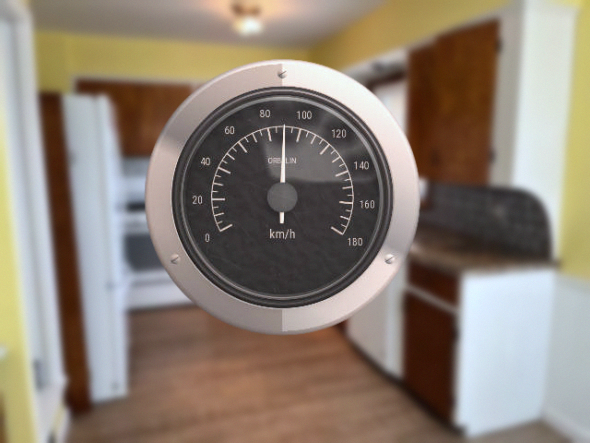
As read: 90 km/h
